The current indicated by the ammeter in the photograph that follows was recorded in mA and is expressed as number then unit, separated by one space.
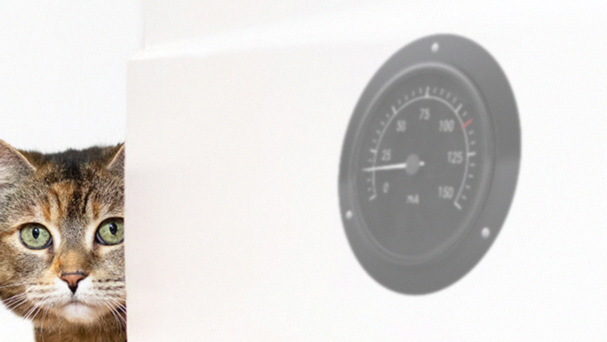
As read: 15 mA
